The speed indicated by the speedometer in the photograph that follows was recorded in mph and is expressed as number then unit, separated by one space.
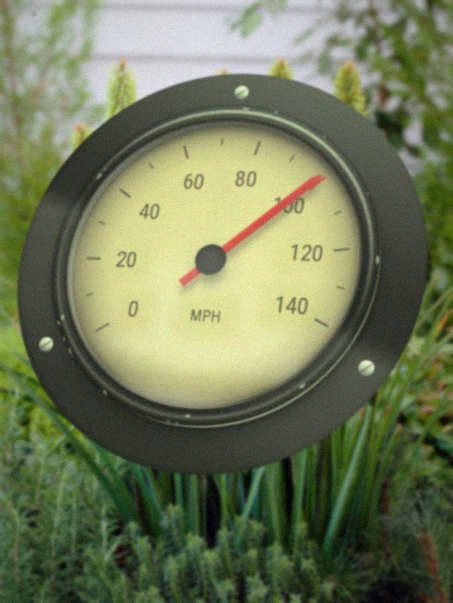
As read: 100 mph
